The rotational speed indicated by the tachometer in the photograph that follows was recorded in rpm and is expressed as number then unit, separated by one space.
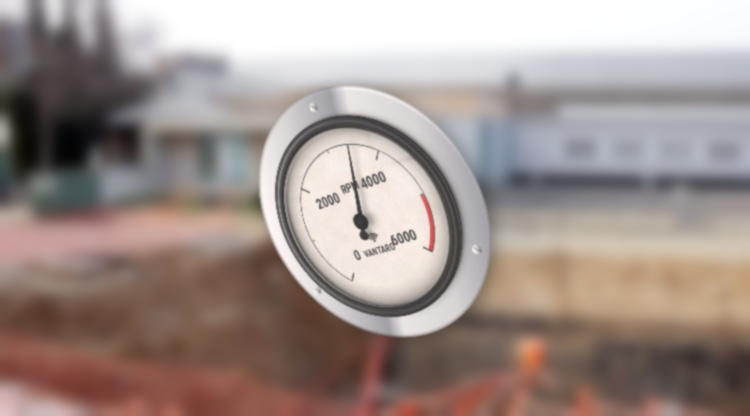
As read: 3500 rpm
